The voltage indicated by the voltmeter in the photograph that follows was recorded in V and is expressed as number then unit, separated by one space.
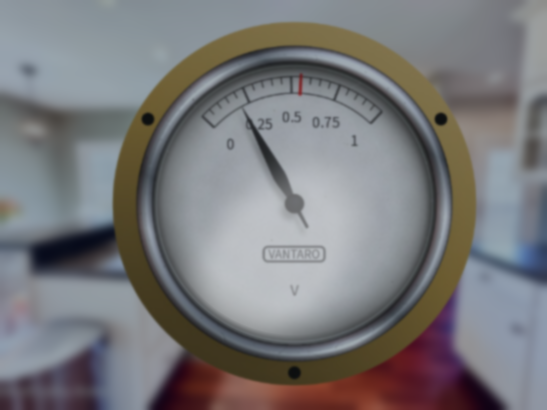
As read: 0.2 V
